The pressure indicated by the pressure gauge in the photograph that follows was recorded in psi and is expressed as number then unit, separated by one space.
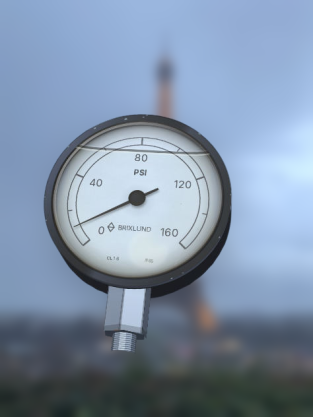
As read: 10 psi
